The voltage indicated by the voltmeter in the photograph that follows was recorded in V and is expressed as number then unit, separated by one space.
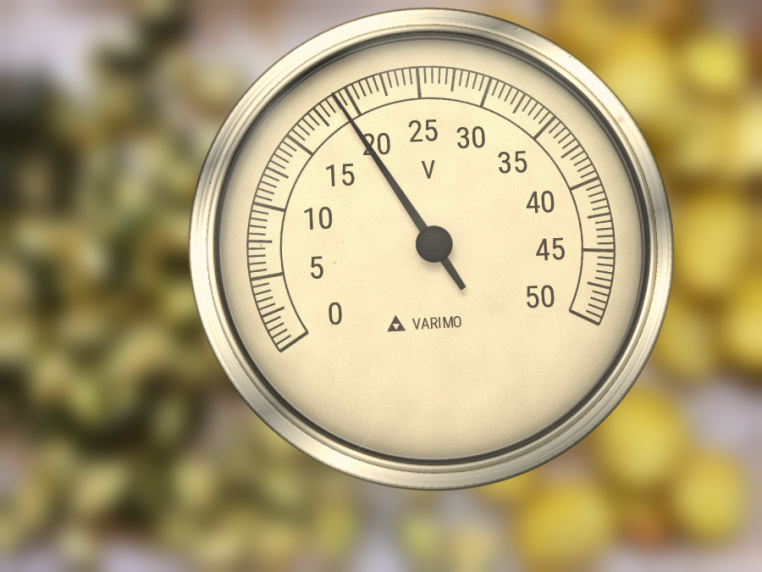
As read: 19 V
